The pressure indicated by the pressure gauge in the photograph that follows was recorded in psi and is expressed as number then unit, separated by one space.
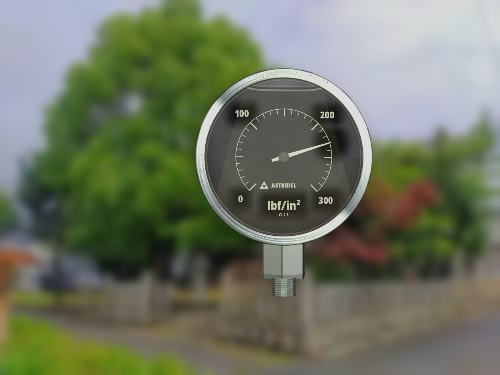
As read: 230 psi
